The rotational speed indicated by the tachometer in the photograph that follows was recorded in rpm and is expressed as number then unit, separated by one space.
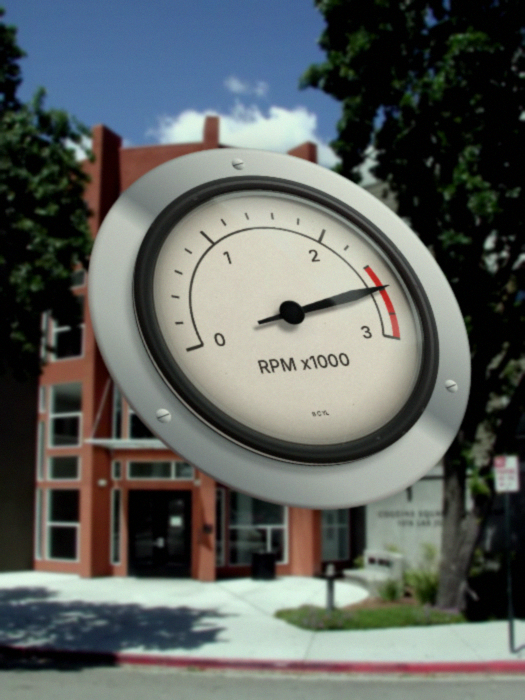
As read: 2600 rpm
